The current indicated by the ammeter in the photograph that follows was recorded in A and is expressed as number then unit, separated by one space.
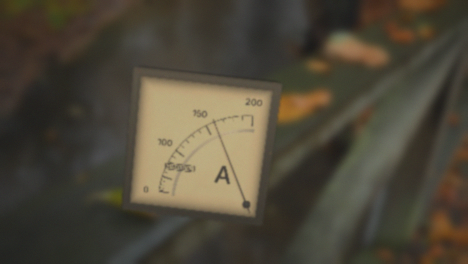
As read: 160 A
